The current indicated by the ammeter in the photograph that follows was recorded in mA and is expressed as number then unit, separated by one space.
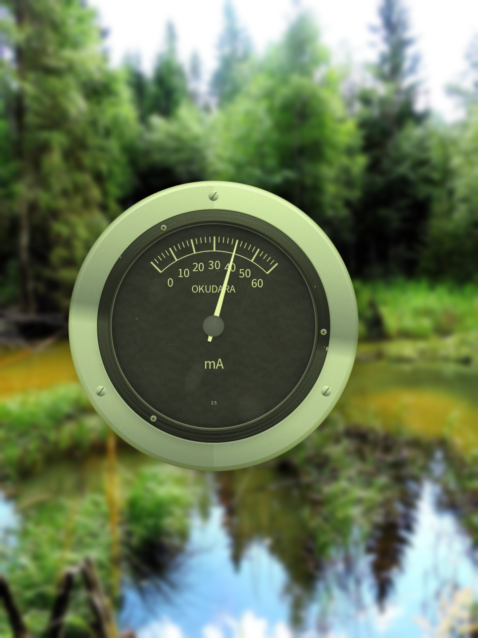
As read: 40 mA
